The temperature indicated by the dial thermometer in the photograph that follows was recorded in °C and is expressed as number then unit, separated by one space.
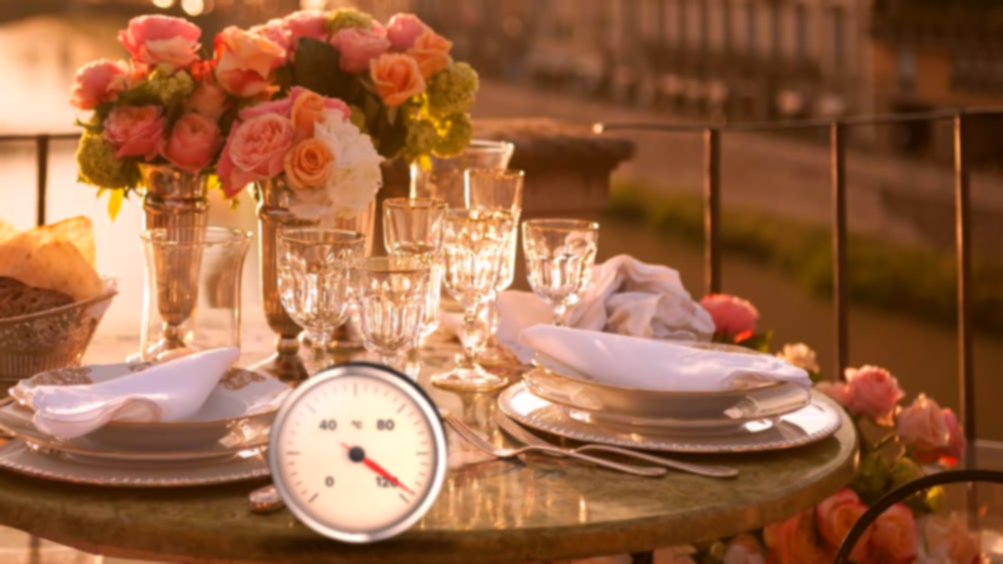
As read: 116 °C
